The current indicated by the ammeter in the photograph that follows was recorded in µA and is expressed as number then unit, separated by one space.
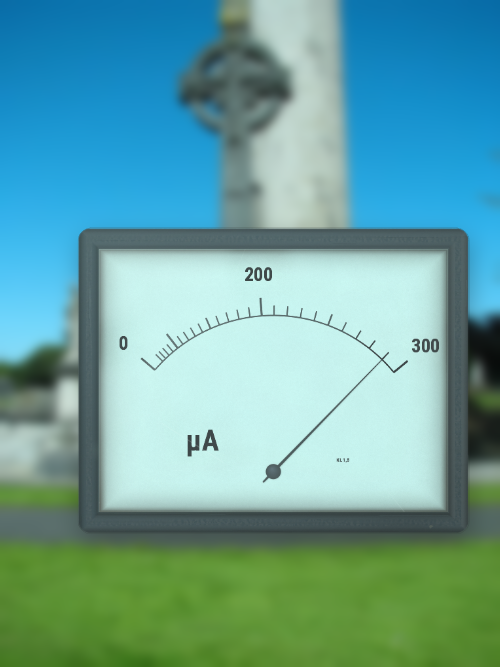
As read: 290 µA
